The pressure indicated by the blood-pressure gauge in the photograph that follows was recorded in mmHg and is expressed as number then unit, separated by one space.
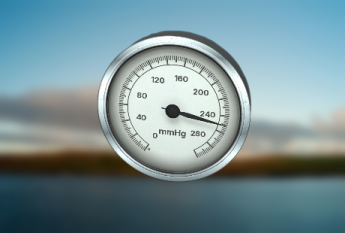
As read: 250 mmHg
